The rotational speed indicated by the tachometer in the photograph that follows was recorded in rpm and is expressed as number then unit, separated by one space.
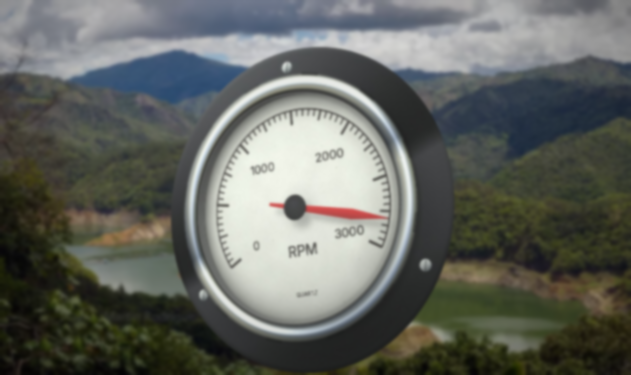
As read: 2800 rpm
